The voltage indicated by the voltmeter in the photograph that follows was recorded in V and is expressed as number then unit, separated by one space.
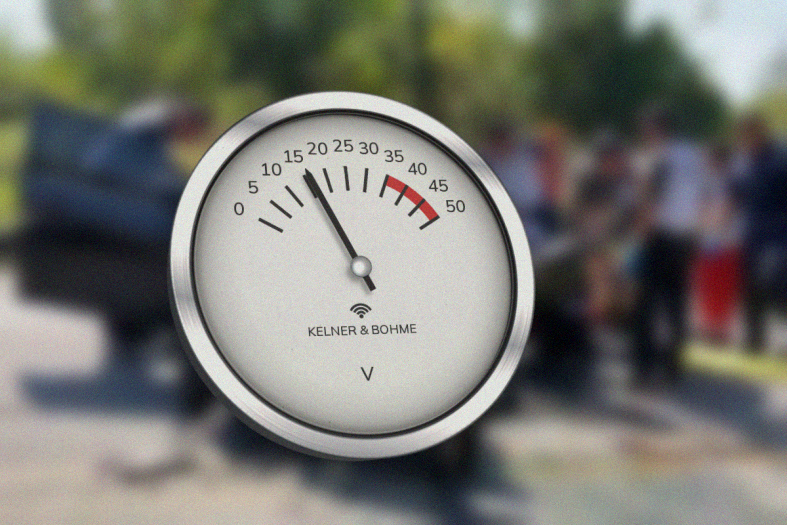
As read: 15 V
